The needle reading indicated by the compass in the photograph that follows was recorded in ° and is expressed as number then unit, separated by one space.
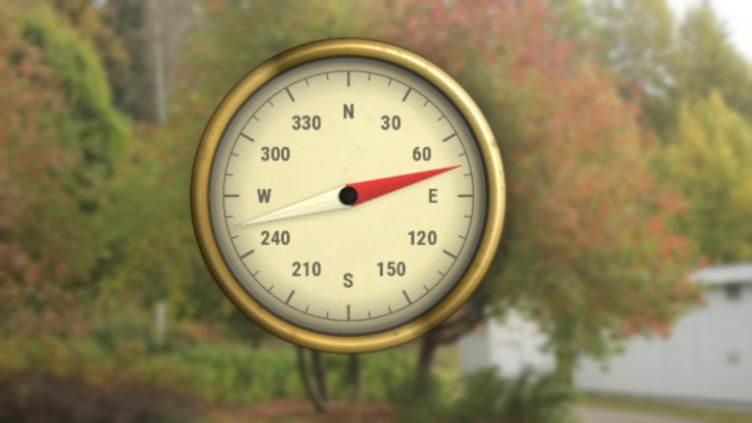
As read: 75 °
